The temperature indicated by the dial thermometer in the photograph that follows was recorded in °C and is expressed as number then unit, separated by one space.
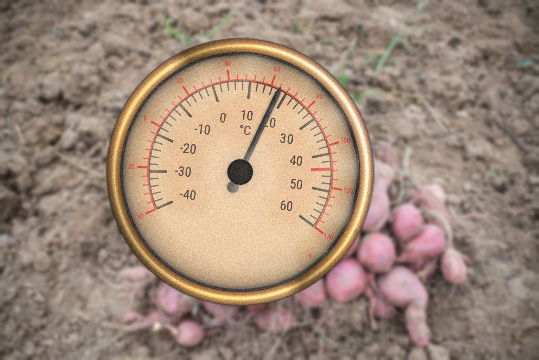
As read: 18 °C
